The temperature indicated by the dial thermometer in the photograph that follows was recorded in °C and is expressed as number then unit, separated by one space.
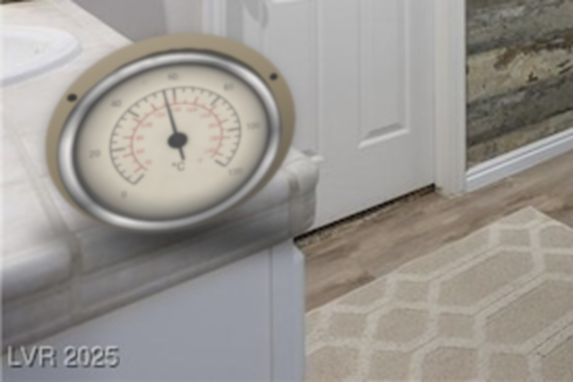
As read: 56 °C
